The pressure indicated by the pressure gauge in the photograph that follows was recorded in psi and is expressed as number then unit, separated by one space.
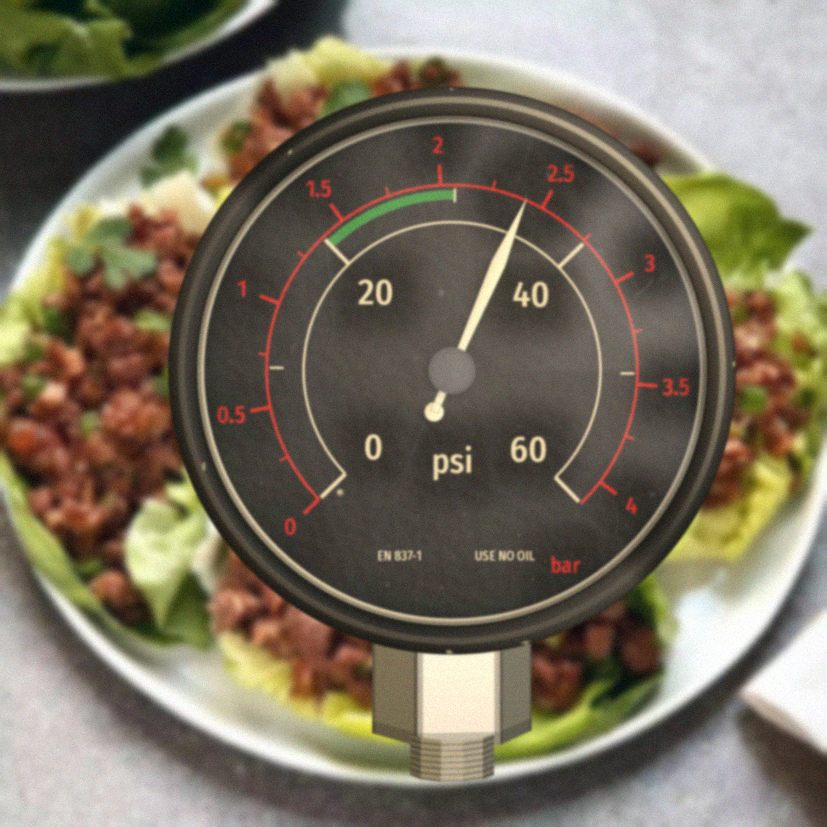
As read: 35 psi
